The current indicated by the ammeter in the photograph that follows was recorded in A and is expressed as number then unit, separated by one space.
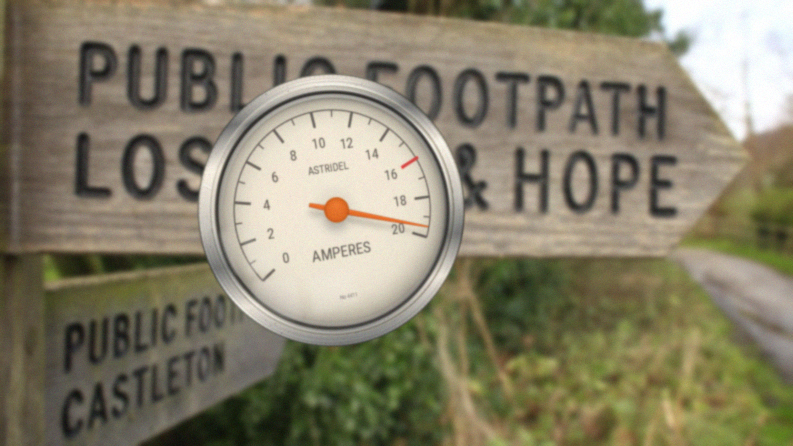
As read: 19.5 A
